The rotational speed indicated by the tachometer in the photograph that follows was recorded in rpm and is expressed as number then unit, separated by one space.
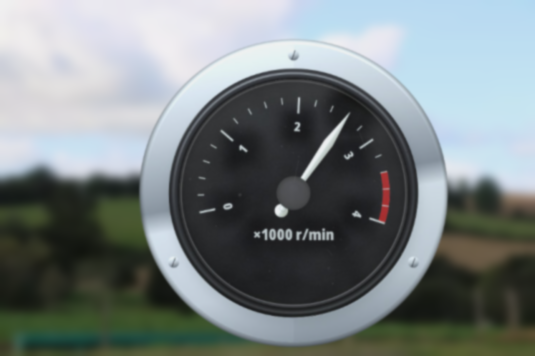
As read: 2600 rpm
